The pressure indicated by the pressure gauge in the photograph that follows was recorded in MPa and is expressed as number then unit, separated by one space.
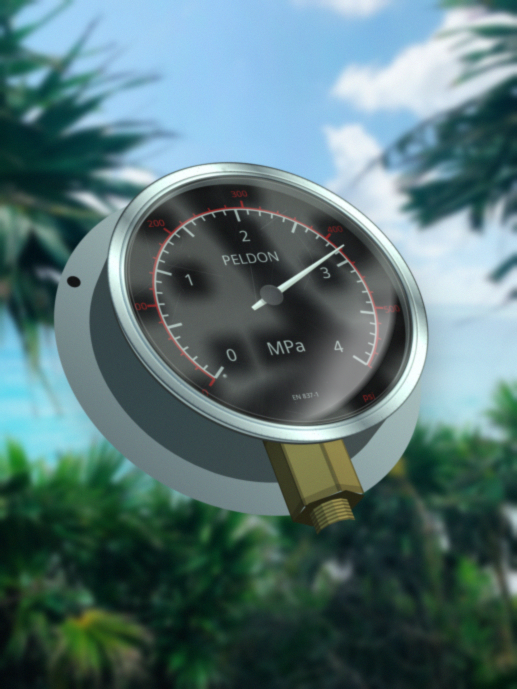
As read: 2.9 MPa
